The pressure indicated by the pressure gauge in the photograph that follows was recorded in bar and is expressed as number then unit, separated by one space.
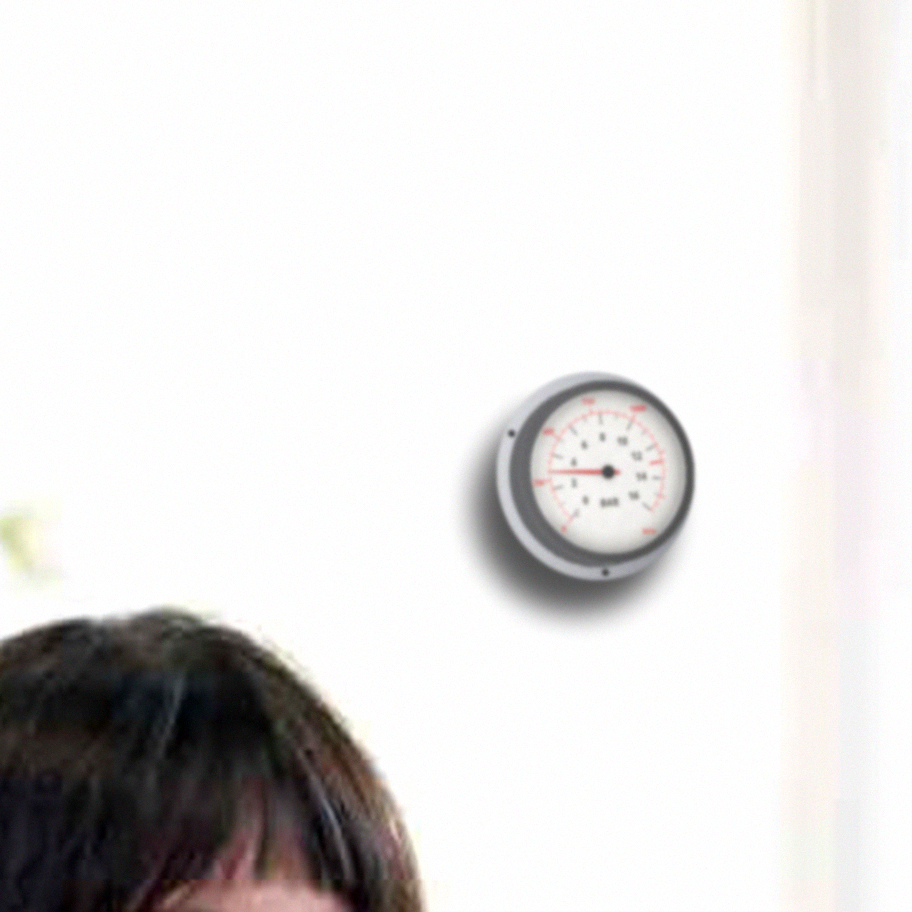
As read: 3 bar
